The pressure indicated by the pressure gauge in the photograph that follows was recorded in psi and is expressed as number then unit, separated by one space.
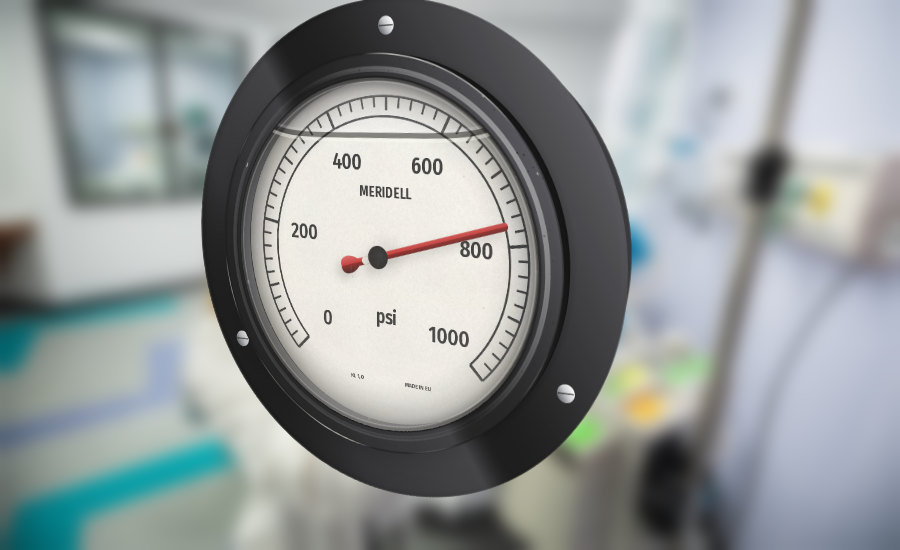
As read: 770 psi
